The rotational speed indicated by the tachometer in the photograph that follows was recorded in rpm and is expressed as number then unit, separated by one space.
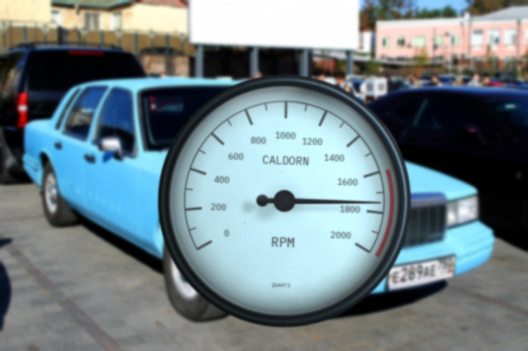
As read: 1750 rpm
